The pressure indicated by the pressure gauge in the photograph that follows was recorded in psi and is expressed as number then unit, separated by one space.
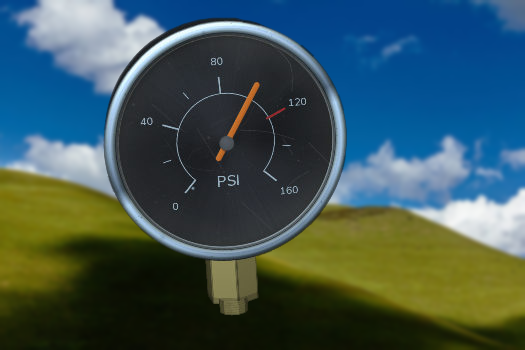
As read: 100 psi
